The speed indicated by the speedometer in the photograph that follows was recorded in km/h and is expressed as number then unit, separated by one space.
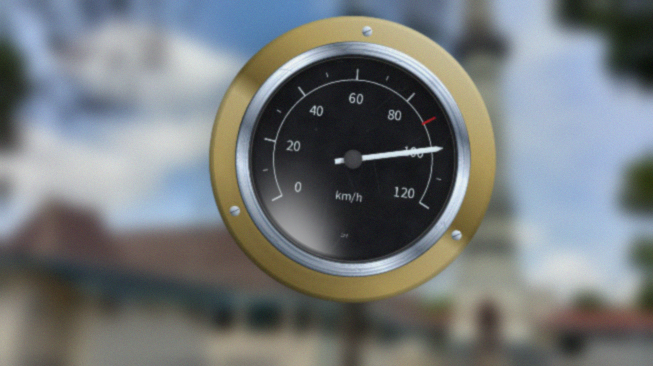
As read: 100 km/h
